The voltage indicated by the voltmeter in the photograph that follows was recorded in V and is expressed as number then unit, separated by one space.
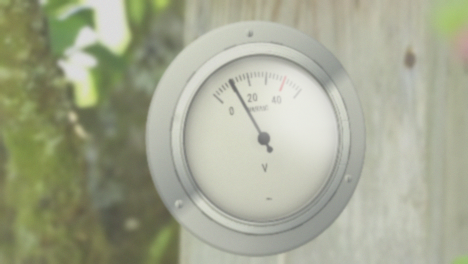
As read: 10 V
